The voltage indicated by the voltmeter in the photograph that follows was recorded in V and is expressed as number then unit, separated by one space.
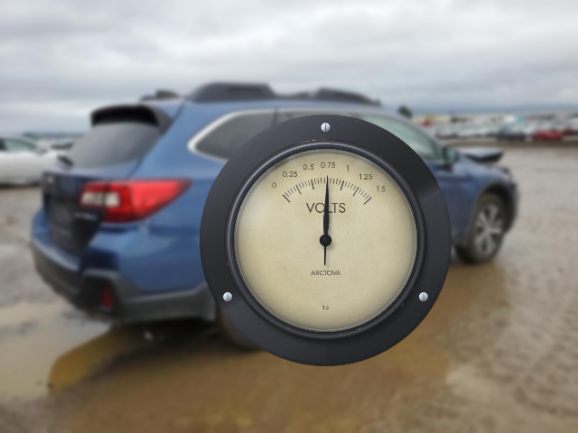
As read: 0.75 V
